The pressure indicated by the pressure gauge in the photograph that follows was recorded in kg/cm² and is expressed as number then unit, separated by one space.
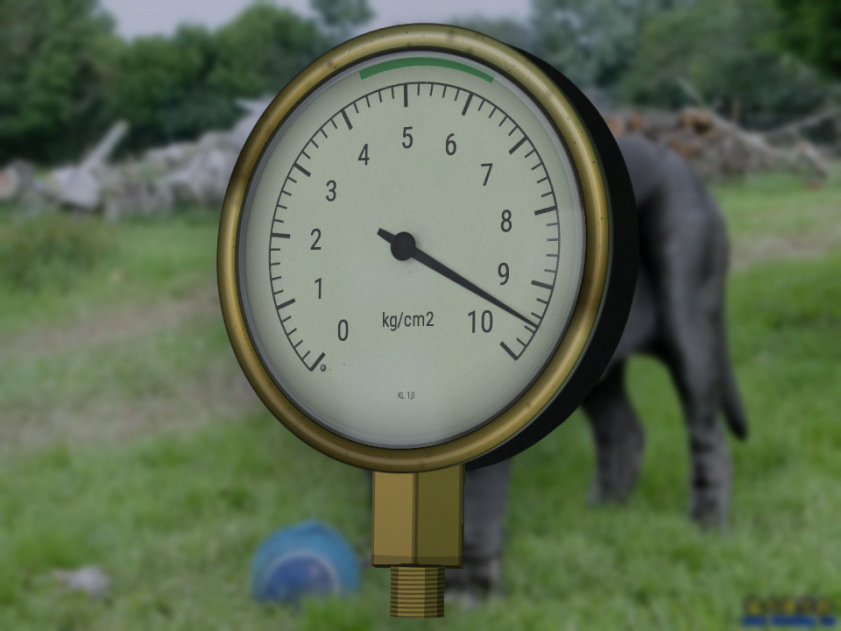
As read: 9.5 kg/cm²
